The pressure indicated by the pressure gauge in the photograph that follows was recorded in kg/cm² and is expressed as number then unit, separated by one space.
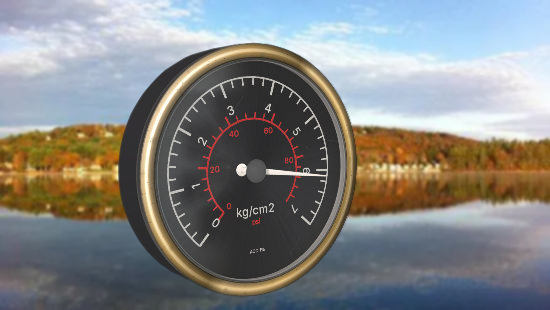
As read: 6.1 kg/cm²
